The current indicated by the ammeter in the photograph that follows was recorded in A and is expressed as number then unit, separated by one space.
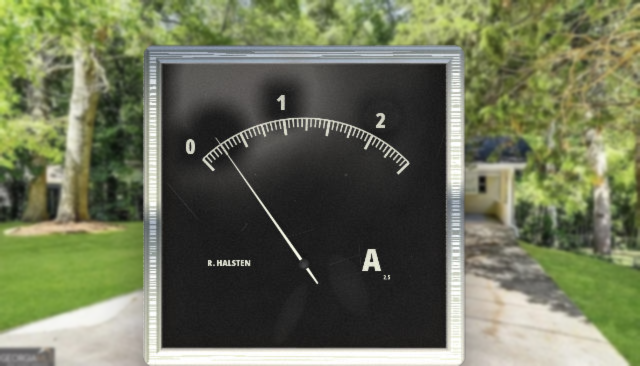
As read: 0.25 A
